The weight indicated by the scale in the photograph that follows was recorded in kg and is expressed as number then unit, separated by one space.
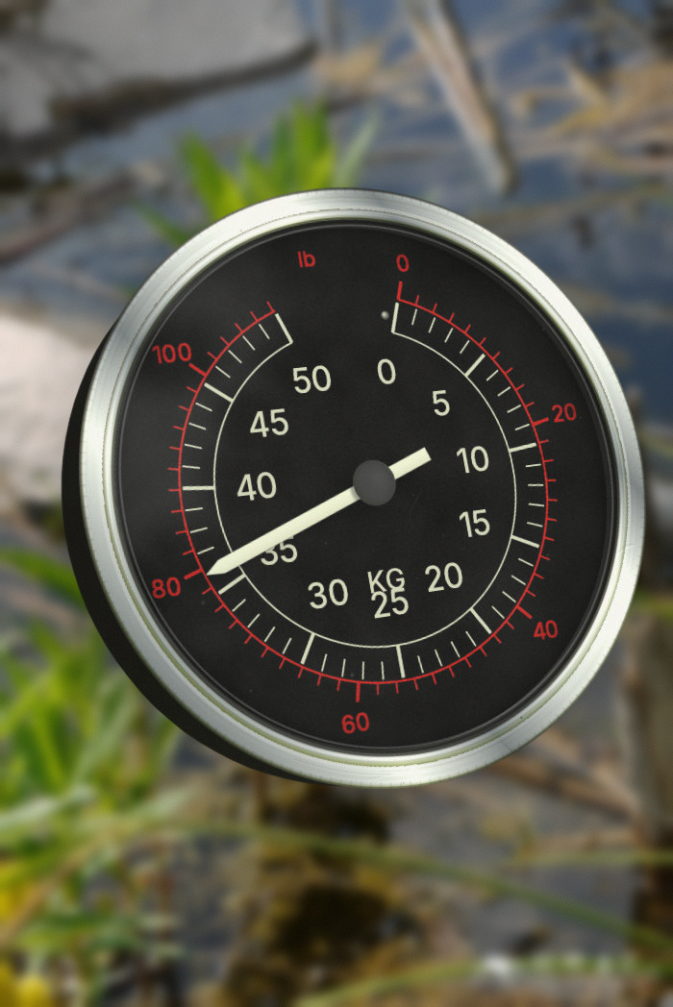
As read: 36 kg
